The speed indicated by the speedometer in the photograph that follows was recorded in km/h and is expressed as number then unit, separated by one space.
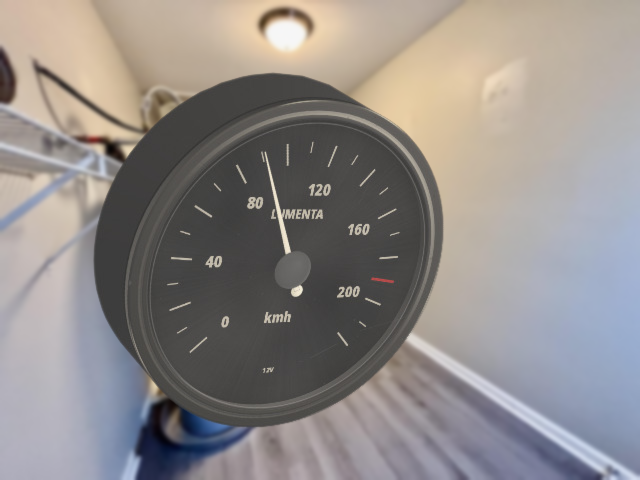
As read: 90 km/h
